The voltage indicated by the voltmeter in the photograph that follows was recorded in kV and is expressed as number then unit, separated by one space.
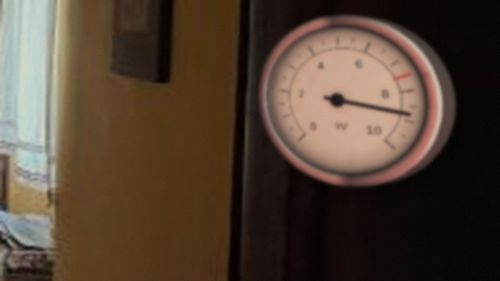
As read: 8.75 kV
